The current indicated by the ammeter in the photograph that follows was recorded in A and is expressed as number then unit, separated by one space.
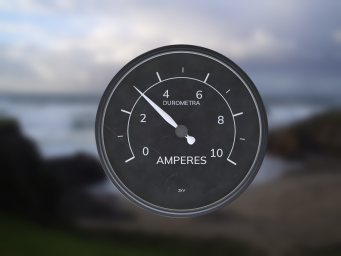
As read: 3 A
